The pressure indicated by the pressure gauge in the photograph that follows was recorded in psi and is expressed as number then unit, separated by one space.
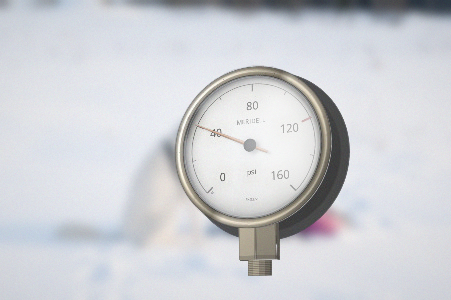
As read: 40 psi
